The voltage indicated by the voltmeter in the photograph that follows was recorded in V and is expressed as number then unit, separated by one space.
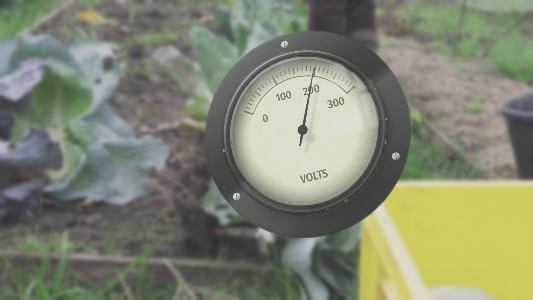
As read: 200 V
